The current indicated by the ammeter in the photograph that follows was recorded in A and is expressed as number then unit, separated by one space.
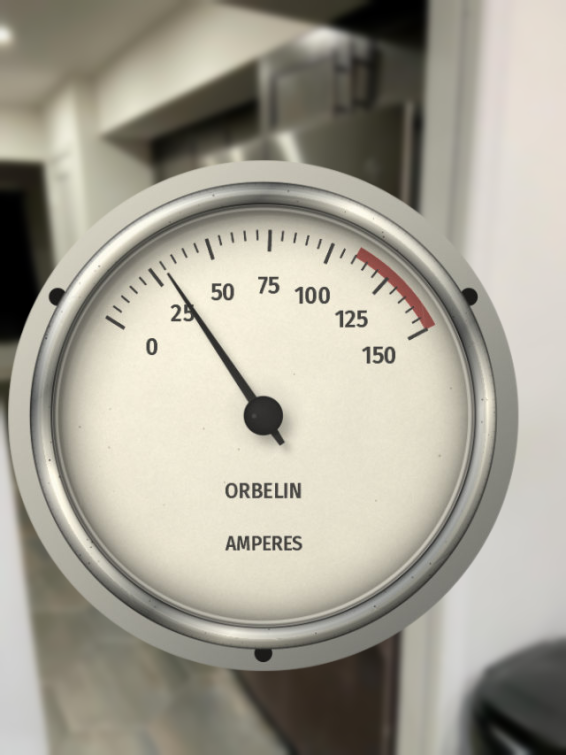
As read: 30 A
